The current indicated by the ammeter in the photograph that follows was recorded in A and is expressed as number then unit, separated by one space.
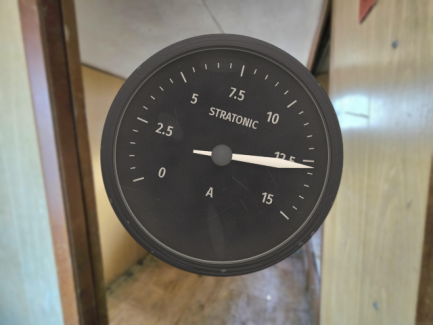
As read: 12.75 A
